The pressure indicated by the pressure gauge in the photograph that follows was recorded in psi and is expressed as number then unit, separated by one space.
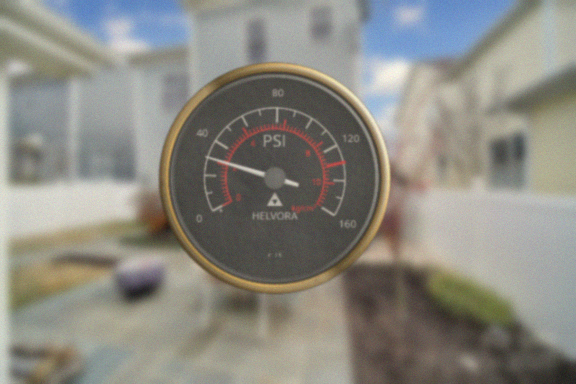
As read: 30 psi
